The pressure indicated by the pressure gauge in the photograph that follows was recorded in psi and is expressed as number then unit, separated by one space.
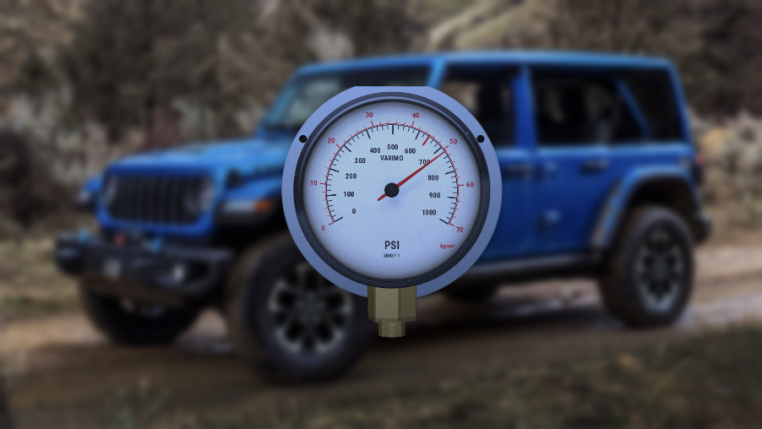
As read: 720 psi
